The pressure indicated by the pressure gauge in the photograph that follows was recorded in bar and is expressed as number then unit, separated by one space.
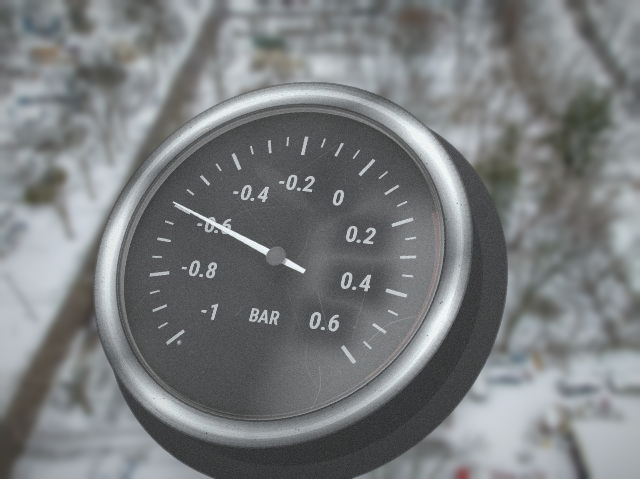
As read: -0.6 bar
